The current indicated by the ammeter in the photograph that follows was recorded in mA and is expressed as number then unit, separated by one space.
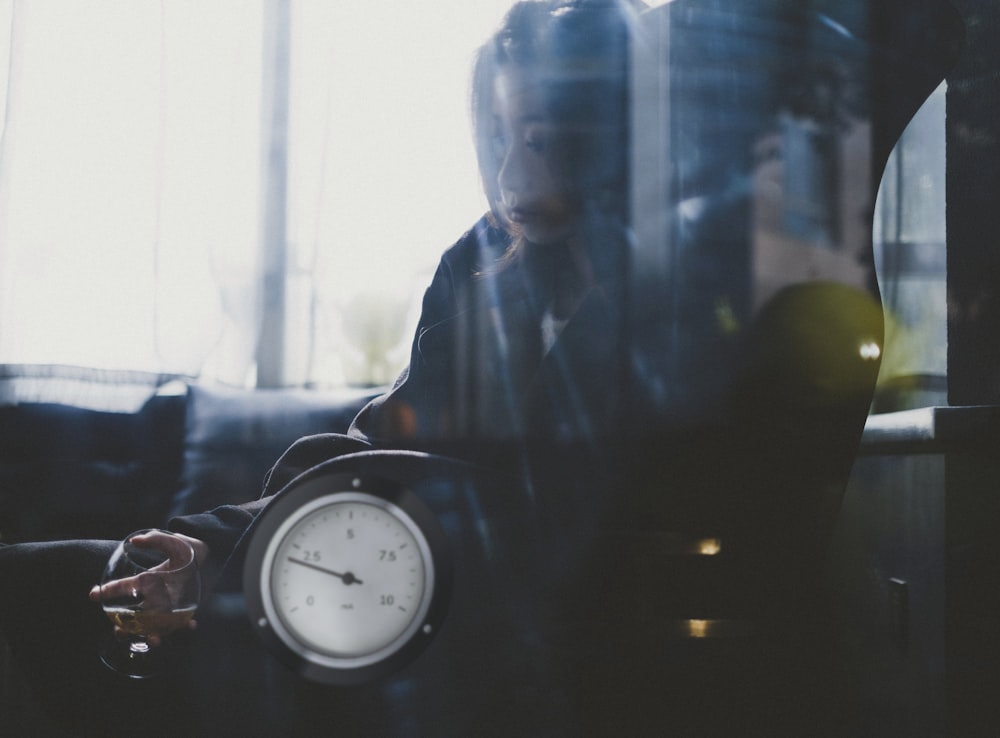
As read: 2 mA
